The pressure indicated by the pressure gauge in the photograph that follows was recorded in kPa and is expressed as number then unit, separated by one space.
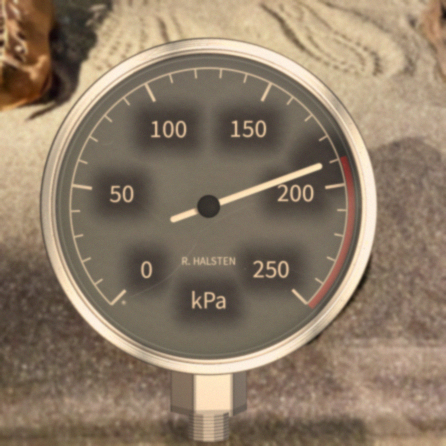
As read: 190 kPa
